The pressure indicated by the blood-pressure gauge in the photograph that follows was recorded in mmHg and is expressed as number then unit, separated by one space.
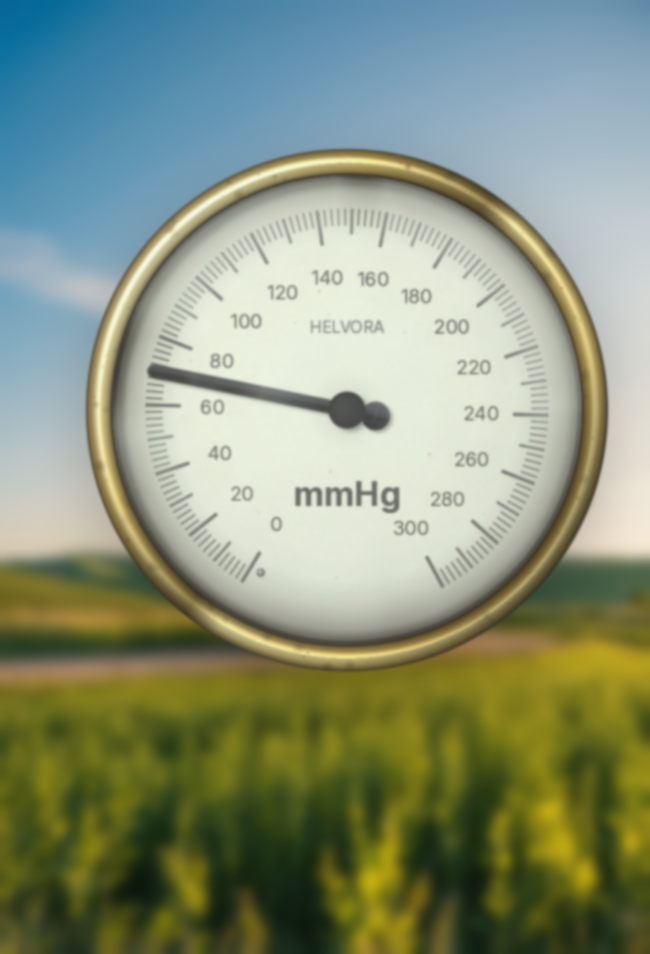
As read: 70 mmHg
